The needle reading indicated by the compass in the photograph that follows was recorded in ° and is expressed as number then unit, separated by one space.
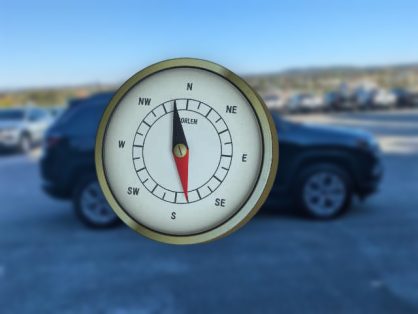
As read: 165 °
